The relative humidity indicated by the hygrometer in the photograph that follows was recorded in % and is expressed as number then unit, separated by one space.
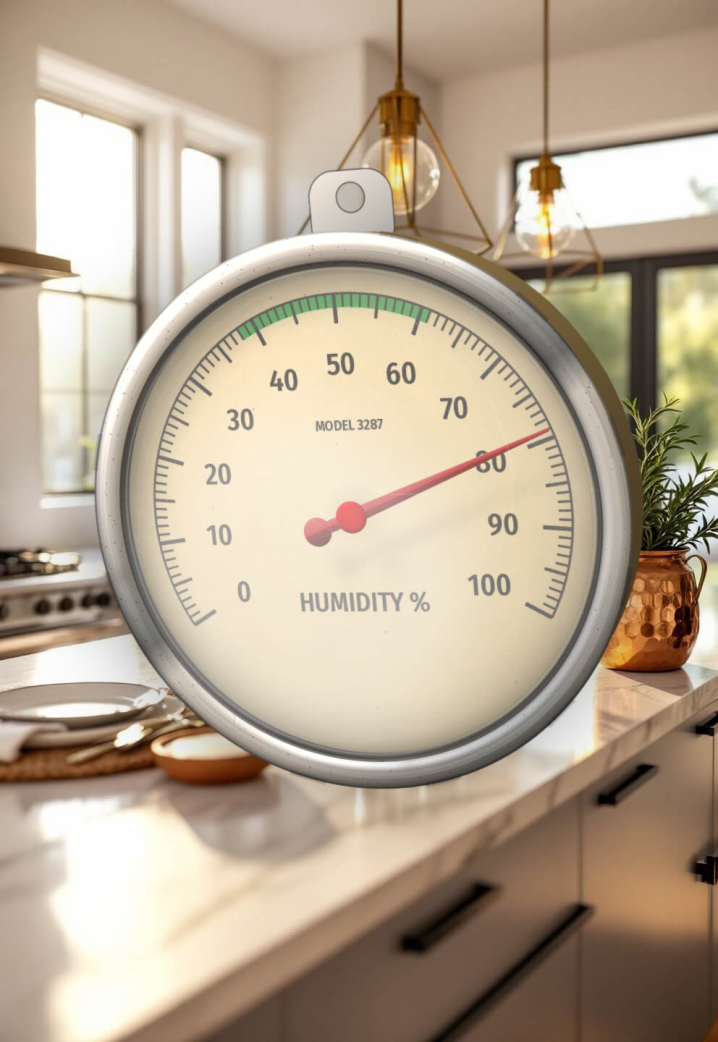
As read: 79 %
